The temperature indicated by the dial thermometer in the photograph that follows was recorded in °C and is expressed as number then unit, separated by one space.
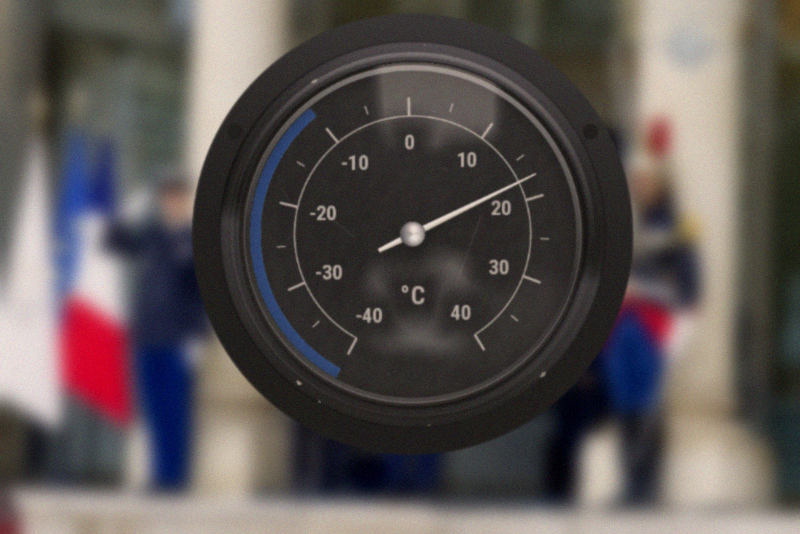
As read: 17.5 °C
